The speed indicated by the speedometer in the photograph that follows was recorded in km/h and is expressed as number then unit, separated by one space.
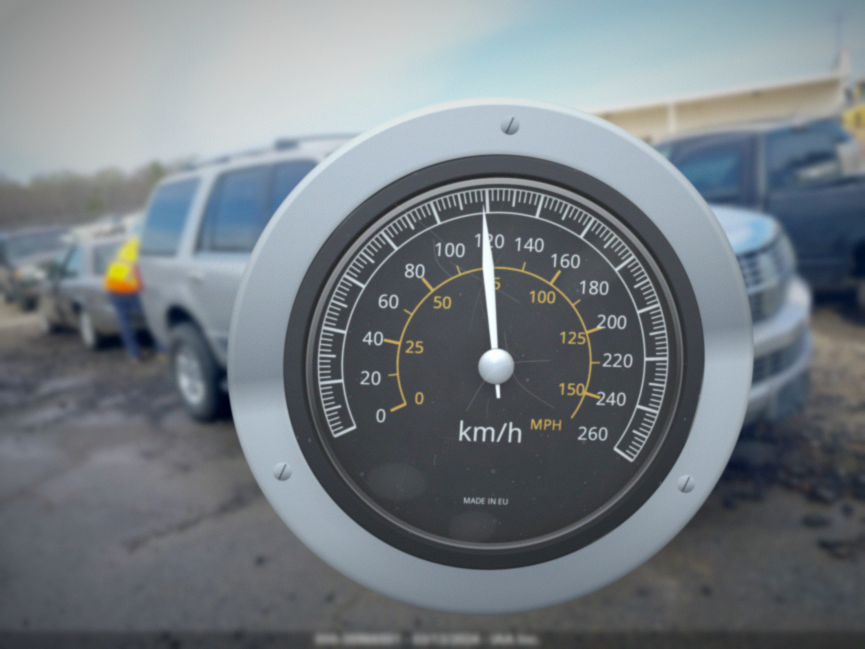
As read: 118 km/h
